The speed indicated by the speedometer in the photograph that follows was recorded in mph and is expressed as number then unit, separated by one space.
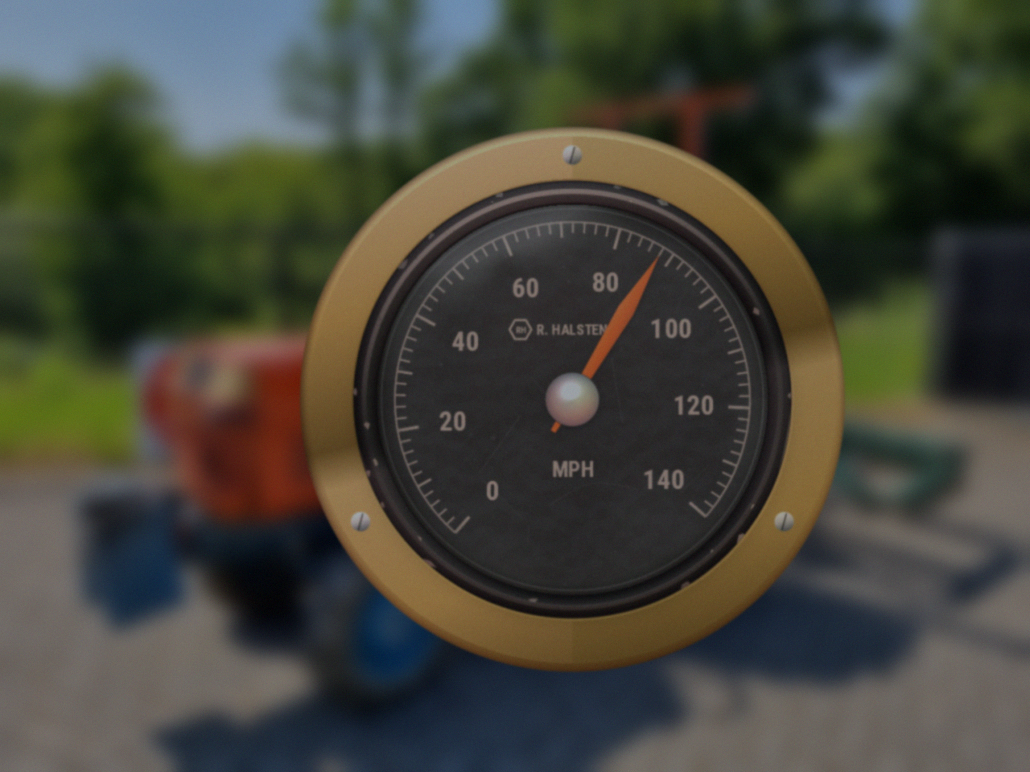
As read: 88 mph
